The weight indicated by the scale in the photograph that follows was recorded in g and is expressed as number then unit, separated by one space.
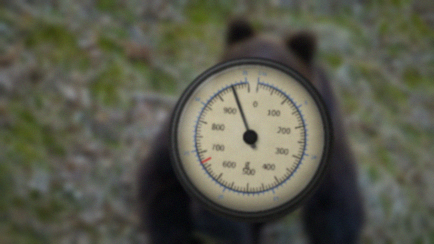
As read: 950 g
